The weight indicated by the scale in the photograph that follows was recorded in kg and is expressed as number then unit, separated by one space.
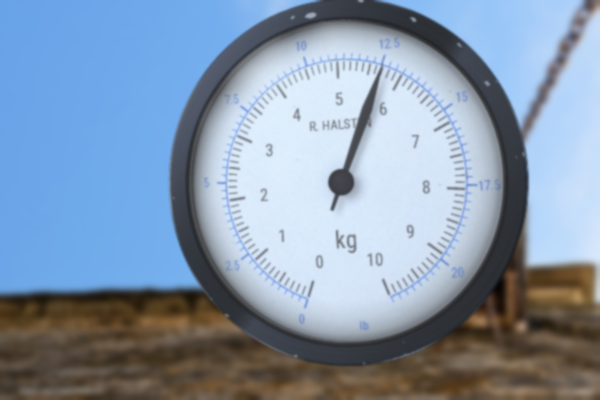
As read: 5.7 kg
